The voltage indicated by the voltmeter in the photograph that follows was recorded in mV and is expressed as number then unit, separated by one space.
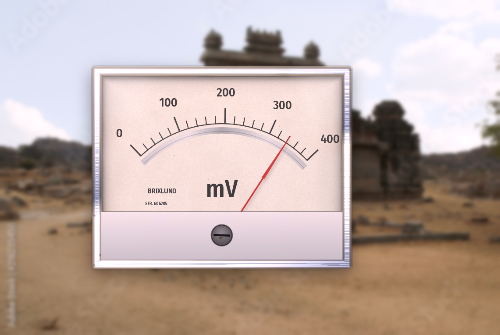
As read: 340 mV
